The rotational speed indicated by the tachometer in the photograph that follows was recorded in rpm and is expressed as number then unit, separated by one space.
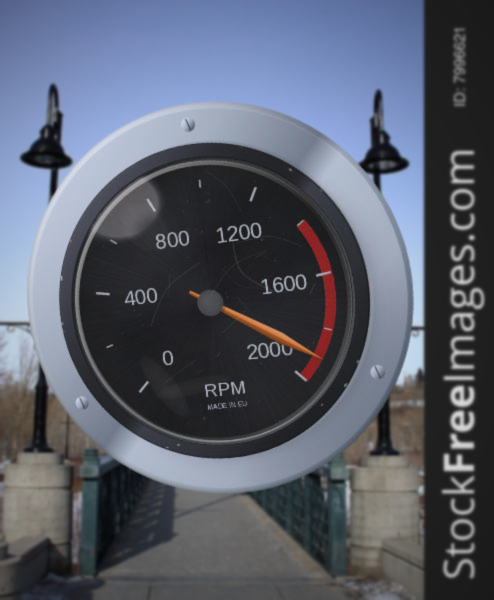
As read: 1900 rpm
